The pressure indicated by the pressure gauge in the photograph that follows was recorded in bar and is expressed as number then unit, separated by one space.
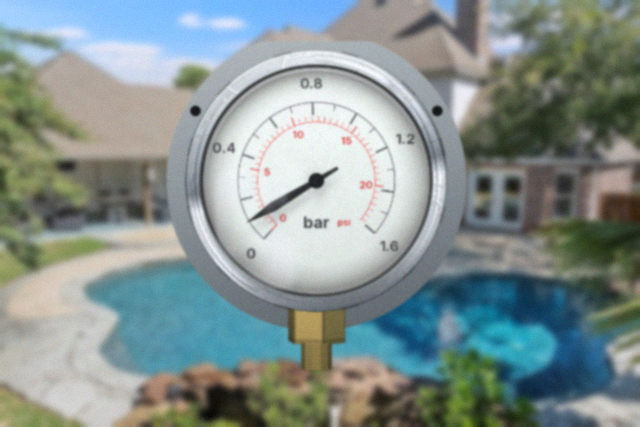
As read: 0.1 bar
